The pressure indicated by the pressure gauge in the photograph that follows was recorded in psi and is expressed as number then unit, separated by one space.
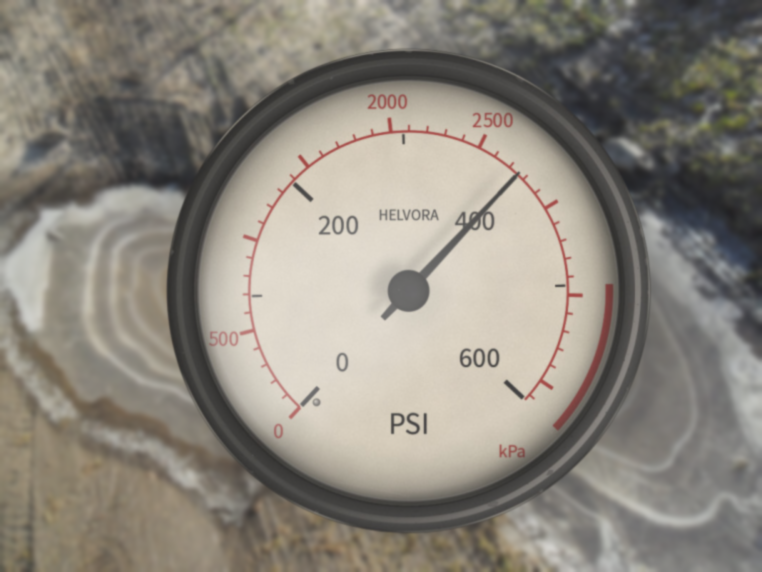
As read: 400 psi
